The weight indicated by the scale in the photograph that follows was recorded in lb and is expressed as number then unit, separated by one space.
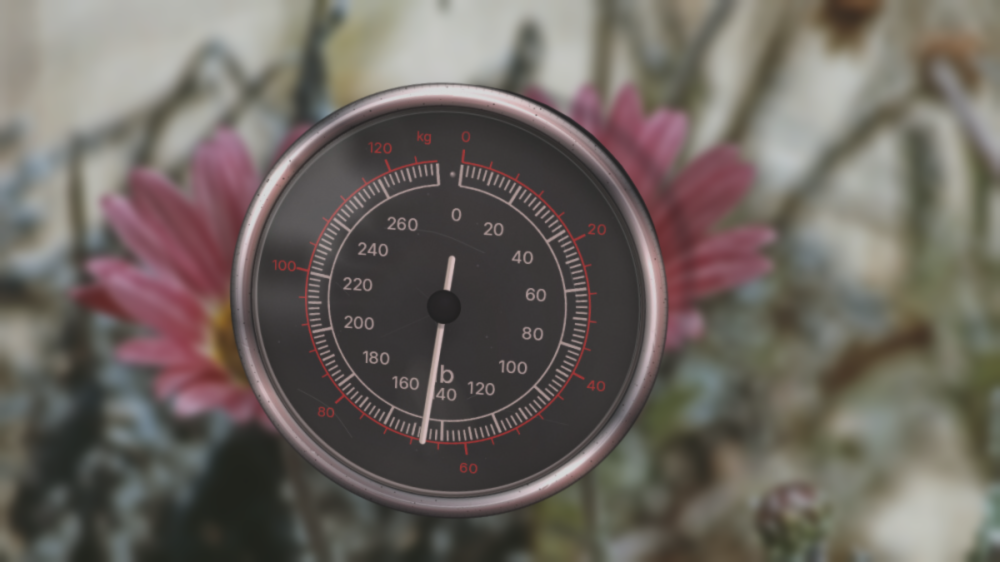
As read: 146 lb
